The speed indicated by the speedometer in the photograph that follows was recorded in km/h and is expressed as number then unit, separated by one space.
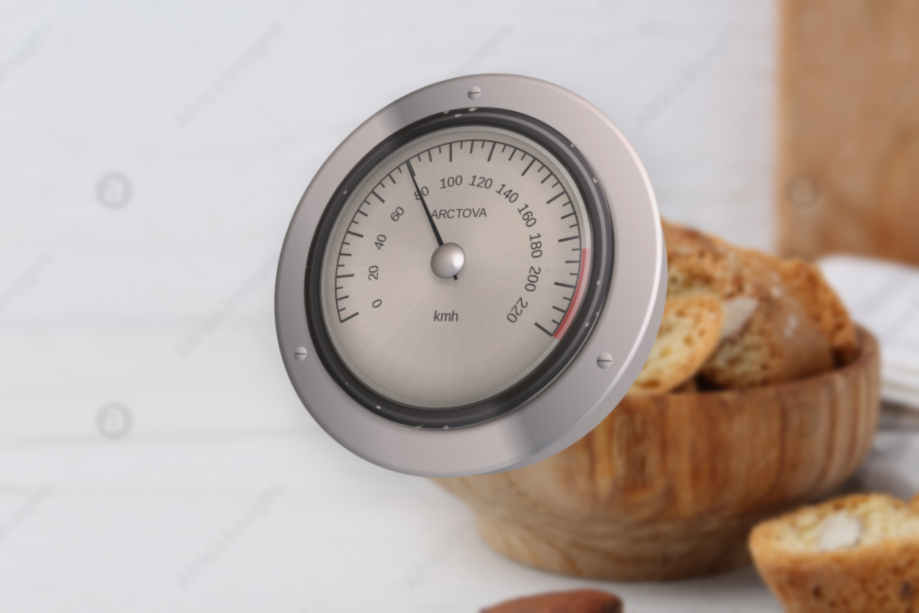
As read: 80 km/h
